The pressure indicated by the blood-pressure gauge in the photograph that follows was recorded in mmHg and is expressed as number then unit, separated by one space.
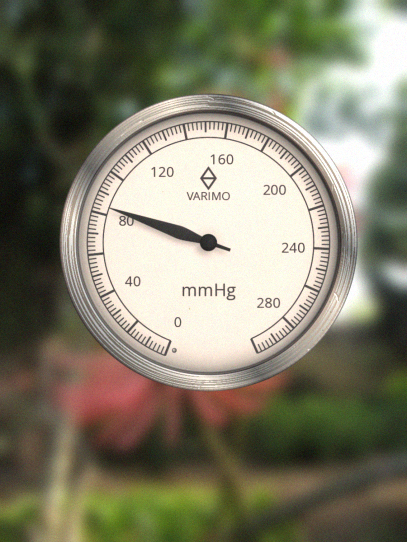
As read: 84 mmHg
